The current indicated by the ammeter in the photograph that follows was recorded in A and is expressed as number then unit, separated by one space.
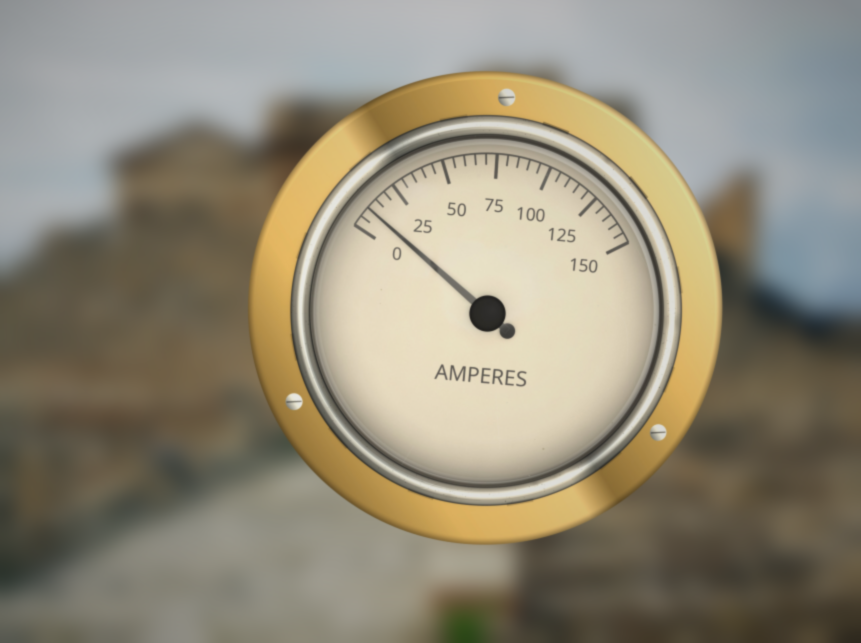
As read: 10 A
